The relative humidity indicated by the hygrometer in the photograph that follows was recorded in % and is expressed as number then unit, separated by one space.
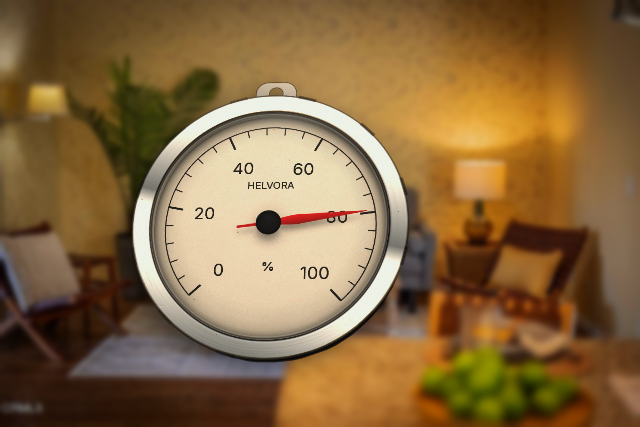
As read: 80 %
